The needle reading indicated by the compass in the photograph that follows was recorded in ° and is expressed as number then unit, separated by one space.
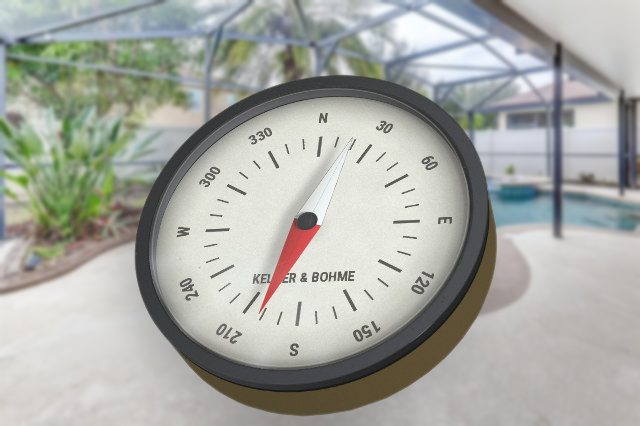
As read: 200 °
